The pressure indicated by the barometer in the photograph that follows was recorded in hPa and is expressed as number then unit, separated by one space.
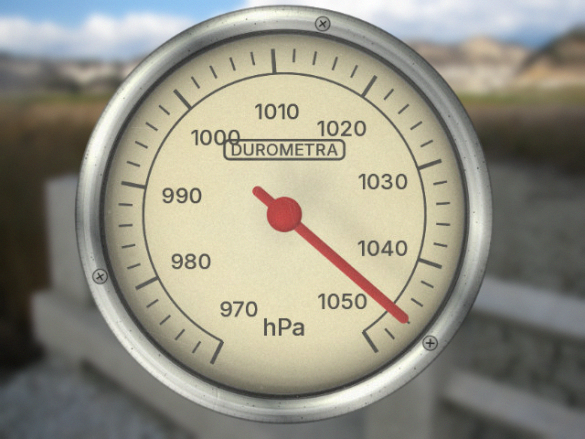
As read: 1046 hPa
